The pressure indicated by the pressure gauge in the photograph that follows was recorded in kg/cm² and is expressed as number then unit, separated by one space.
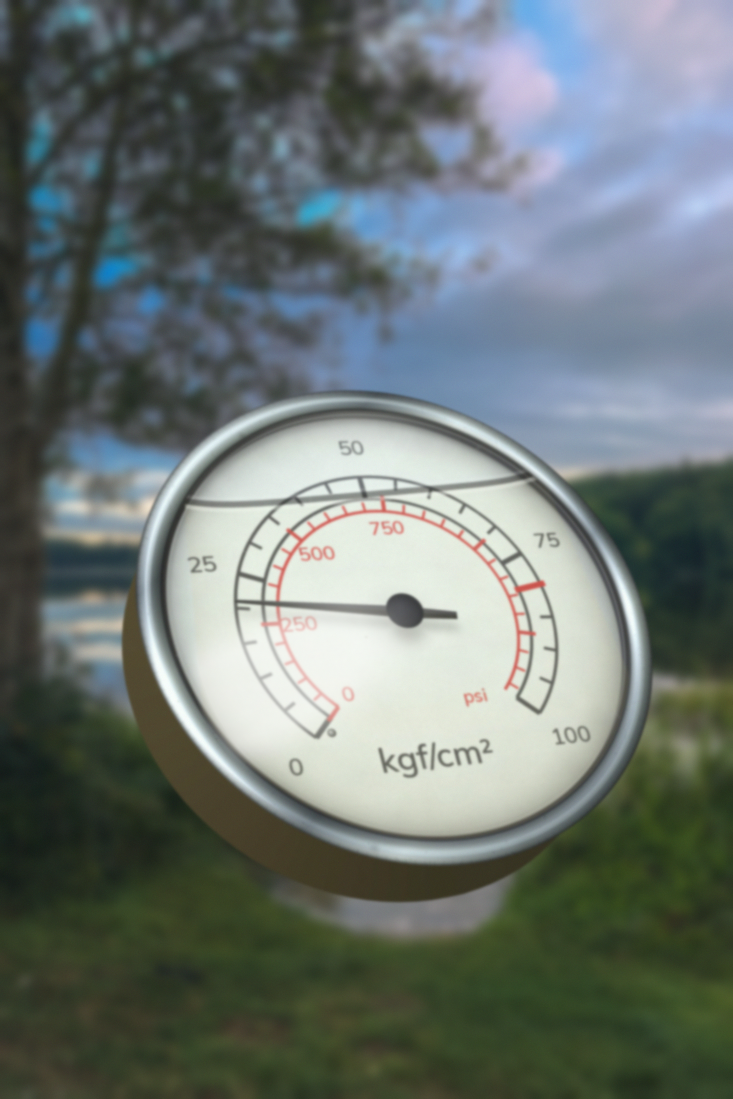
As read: 20 kg/cm²
